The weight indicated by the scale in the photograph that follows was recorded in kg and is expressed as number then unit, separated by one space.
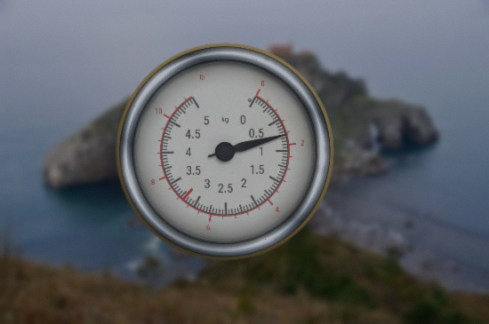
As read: 0.75 kg
